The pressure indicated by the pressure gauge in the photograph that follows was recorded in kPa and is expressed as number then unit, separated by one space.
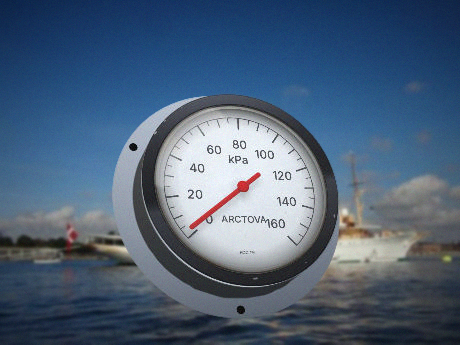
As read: 2.5 kPa
